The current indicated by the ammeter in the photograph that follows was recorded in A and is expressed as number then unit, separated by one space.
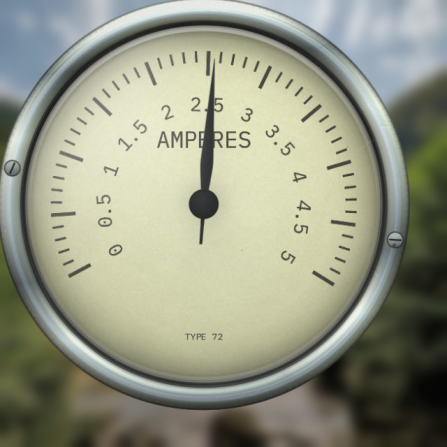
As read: 2.55 A
